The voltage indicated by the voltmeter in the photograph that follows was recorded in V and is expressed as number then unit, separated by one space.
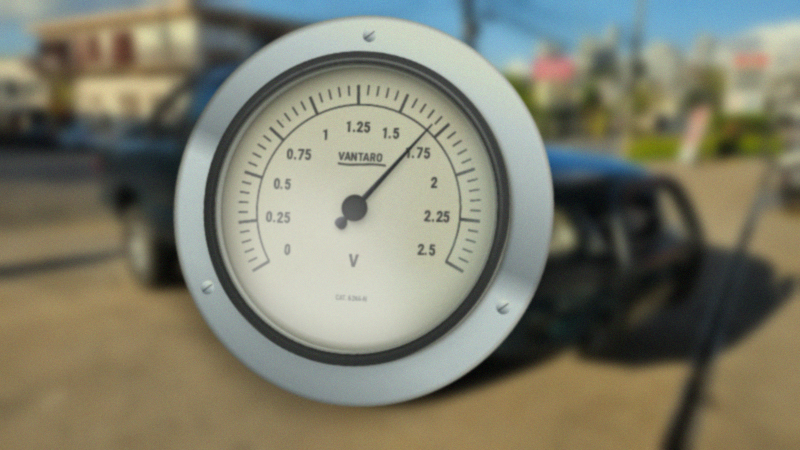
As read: 1.7 V
